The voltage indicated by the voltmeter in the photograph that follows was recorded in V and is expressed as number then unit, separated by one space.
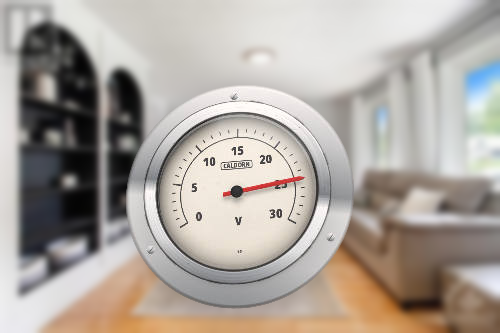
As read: 25 V
